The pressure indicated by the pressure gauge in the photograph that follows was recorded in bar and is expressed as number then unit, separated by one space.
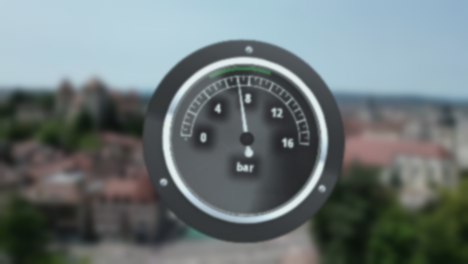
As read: 7 bar
